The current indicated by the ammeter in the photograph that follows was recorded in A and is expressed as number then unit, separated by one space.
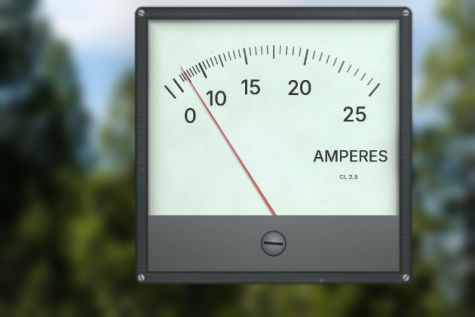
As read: 7.5 A
